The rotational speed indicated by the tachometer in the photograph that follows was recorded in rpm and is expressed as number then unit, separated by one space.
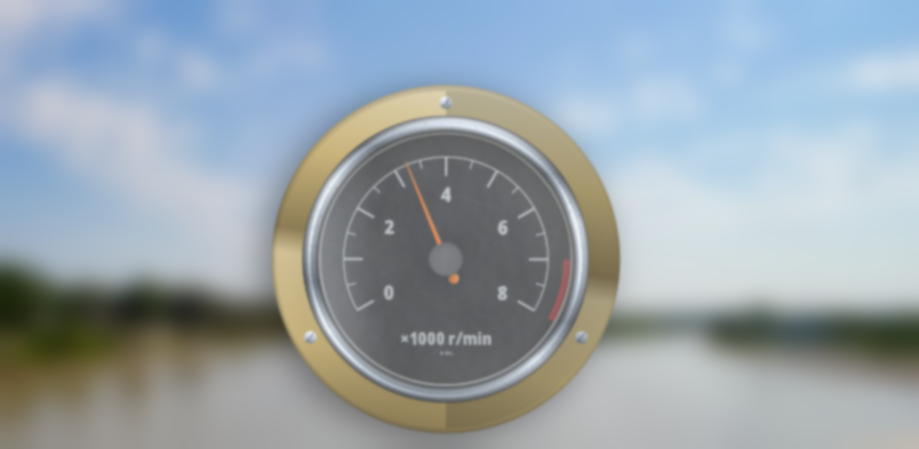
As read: 3250 rpm
